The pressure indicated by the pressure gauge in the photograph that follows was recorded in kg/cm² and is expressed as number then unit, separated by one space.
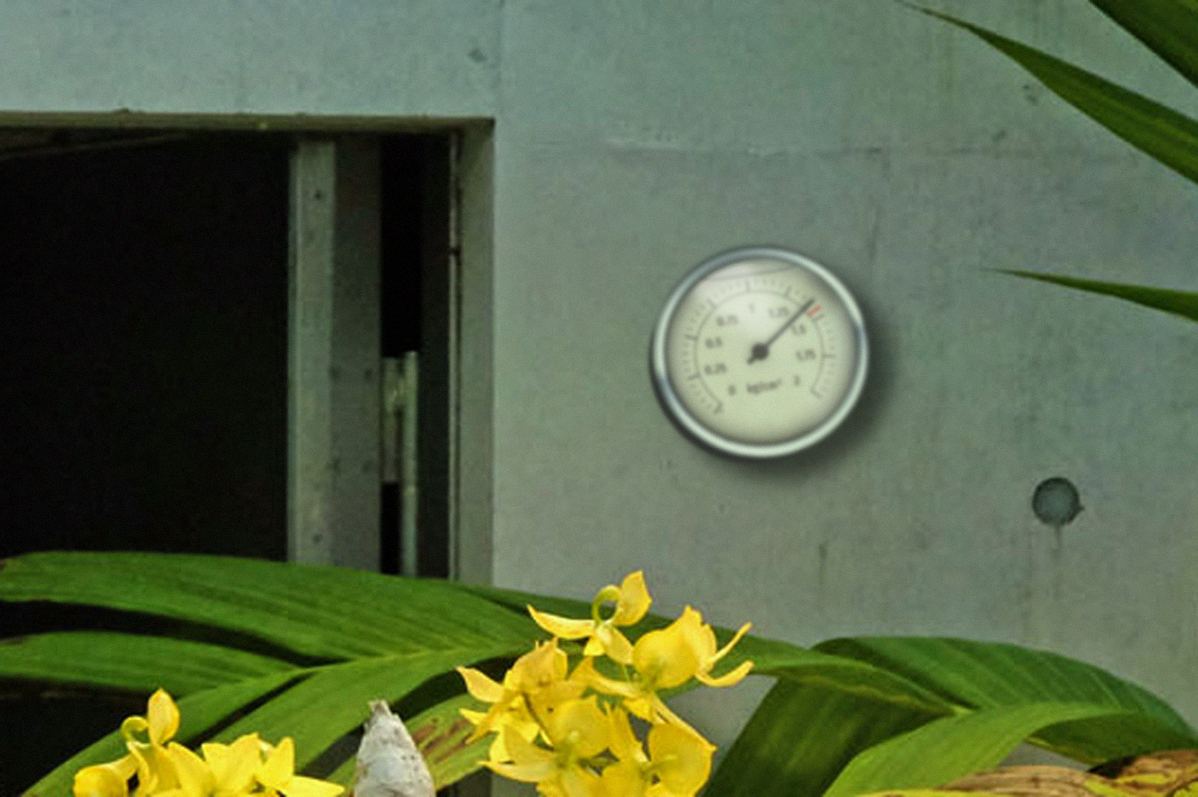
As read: 1.4 kg/cm²
